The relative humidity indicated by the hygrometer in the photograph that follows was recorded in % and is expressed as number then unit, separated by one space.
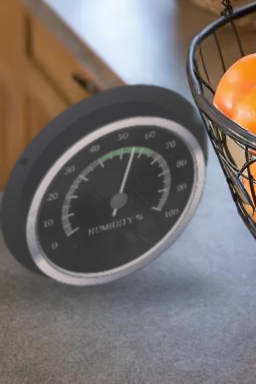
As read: 55 %
